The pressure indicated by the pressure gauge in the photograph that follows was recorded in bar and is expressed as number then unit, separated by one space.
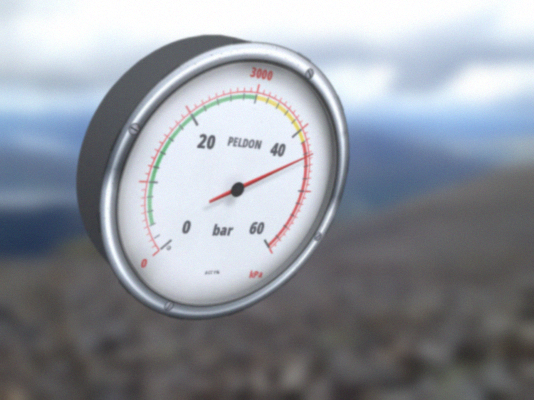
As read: 44 bar
